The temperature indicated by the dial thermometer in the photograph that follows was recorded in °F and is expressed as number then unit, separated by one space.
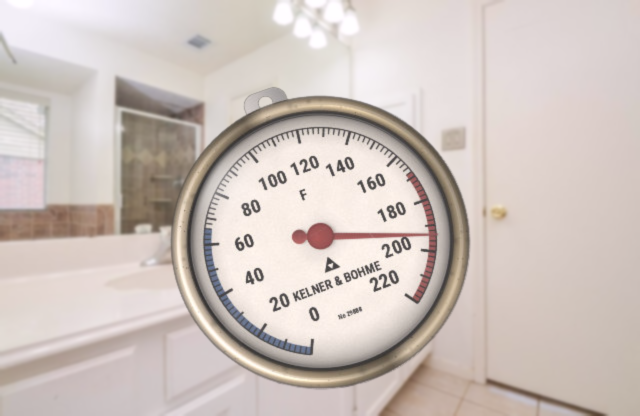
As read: 194 °F
